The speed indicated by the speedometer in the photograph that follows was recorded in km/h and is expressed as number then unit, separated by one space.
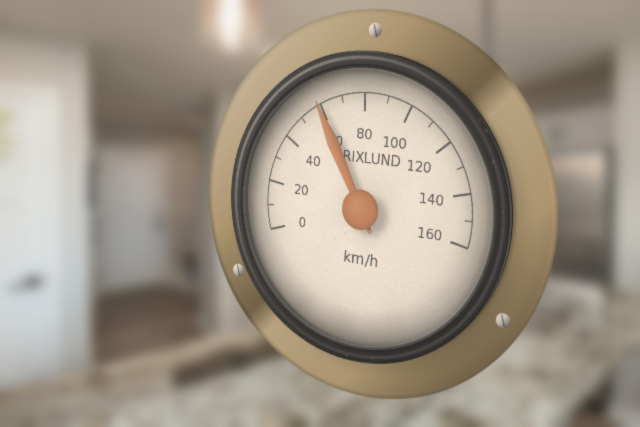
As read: 60 km/h
